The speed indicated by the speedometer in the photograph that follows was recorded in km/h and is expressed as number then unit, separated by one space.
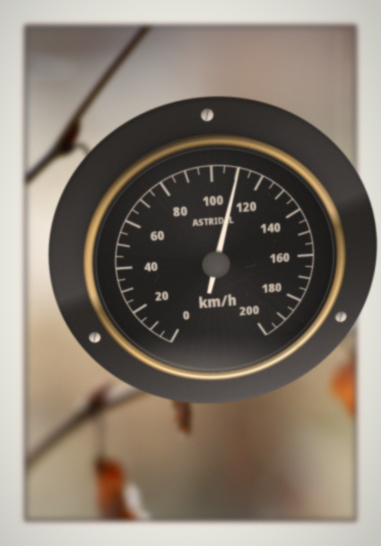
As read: 110 km/h
